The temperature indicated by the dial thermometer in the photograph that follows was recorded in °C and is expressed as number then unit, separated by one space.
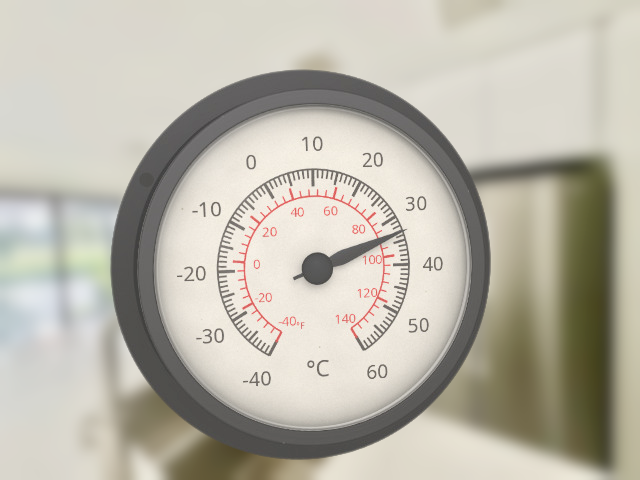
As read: 33 °C
